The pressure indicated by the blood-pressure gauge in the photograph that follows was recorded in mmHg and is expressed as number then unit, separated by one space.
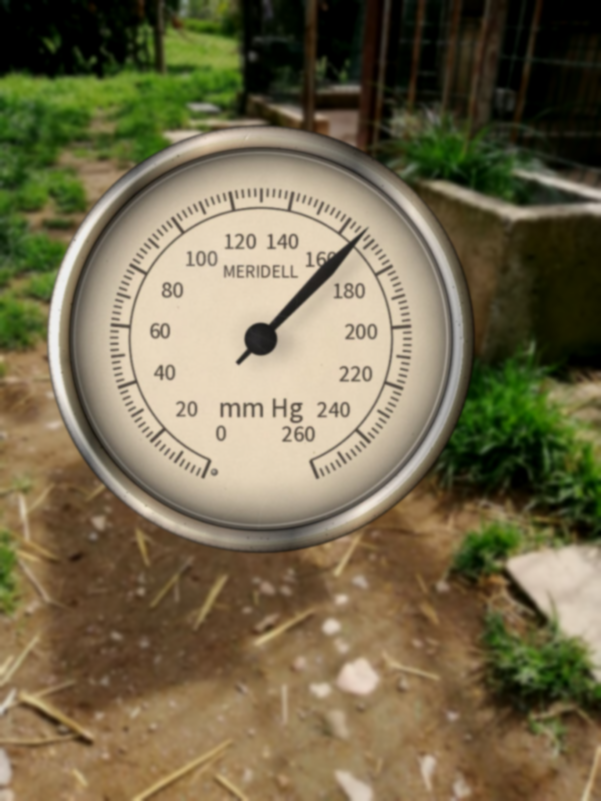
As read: 166 mmHg
